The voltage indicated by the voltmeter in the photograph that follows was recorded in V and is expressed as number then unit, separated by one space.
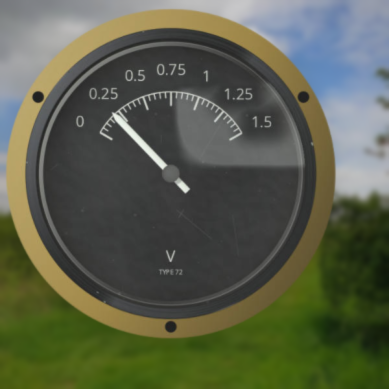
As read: 0.2 V
